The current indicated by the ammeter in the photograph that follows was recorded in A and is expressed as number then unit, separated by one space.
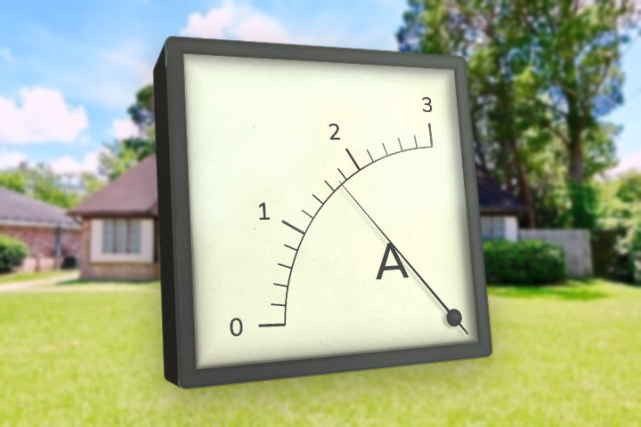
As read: 1.7 A
